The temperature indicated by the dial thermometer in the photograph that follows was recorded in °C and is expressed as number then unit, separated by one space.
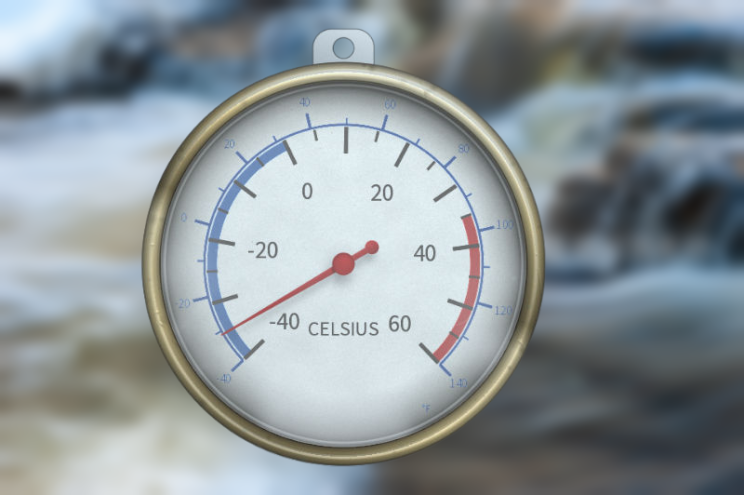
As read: -35 °C
